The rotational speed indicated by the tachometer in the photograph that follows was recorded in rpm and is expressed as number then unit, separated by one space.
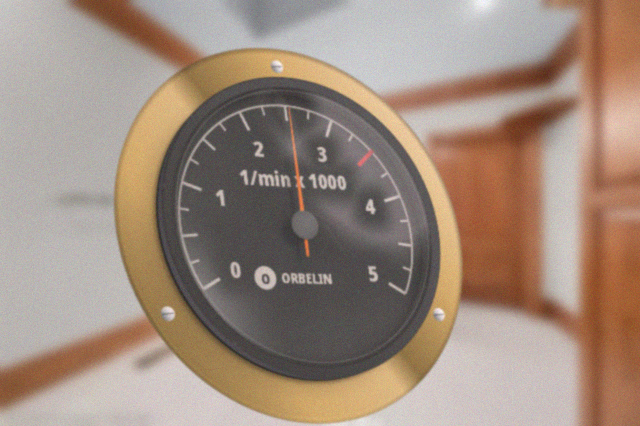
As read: 2500 rpm
